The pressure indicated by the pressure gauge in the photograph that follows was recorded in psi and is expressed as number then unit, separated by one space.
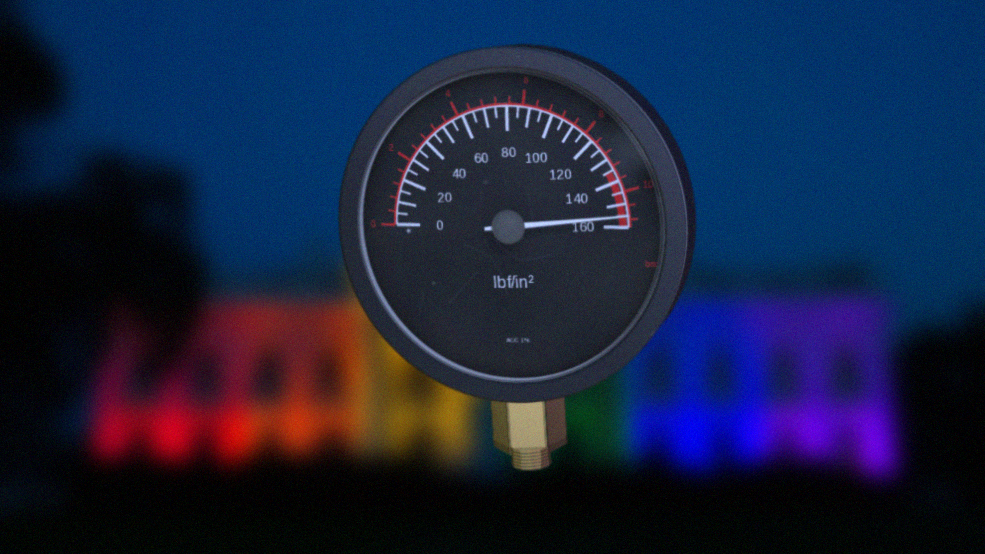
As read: 155 psi
